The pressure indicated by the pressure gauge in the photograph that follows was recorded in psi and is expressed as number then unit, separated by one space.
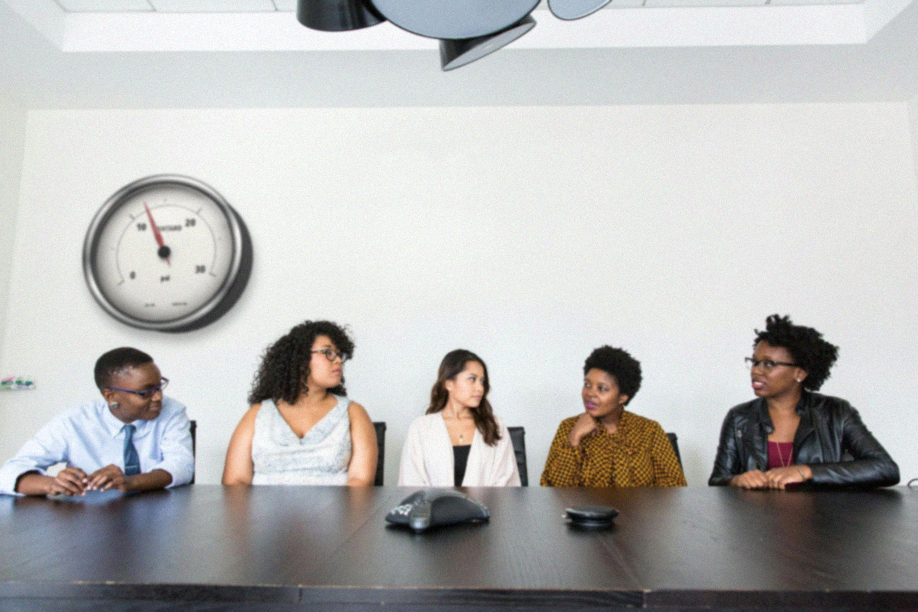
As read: 12.5 psi
